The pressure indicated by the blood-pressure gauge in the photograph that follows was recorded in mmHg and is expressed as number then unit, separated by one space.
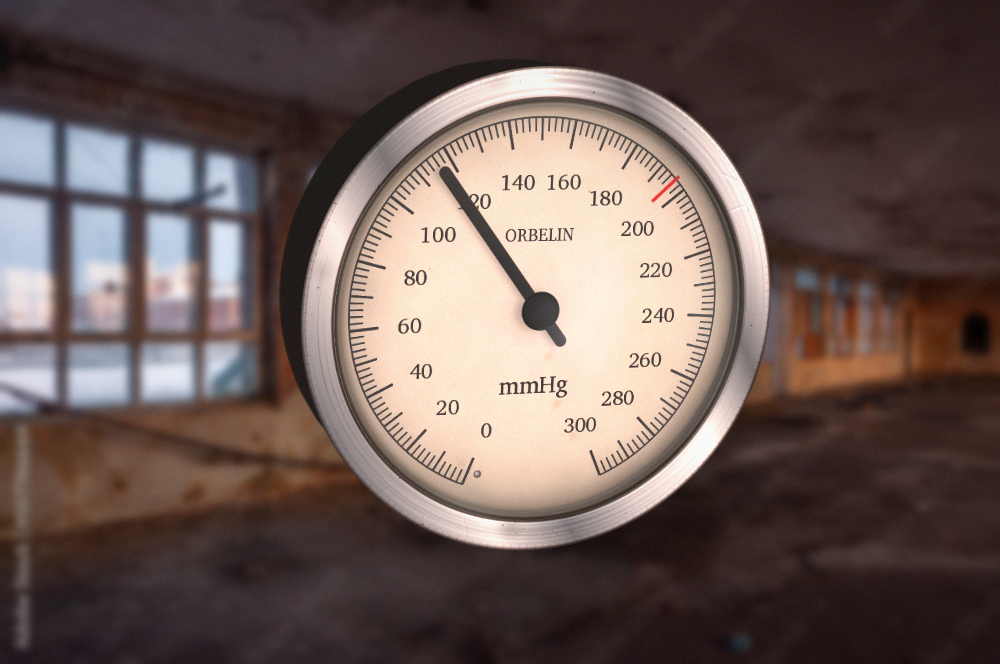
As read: 116 mmHg
